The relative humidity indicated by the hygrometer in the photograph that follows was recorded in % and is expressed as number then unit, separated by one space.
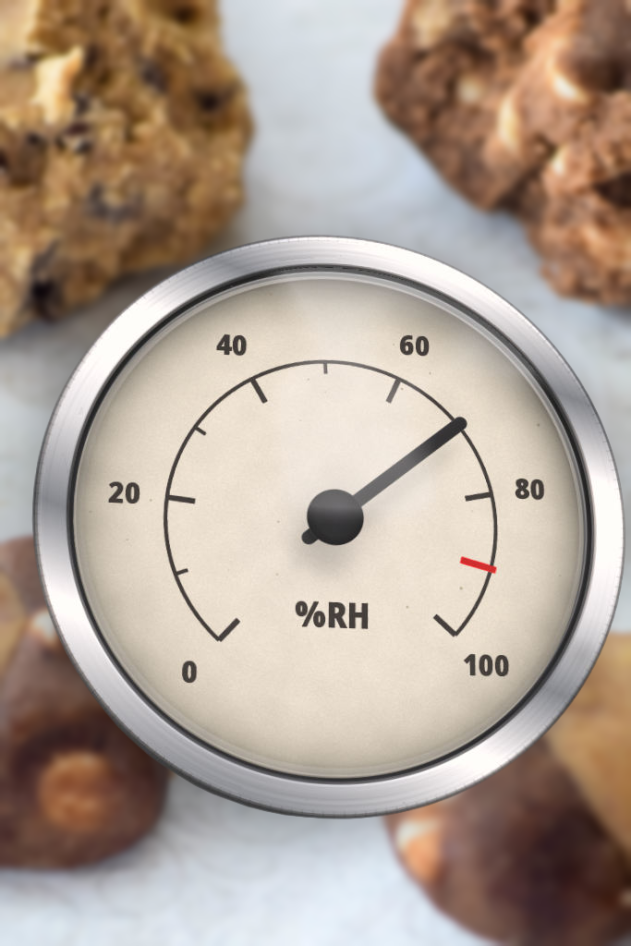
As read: 70 %
